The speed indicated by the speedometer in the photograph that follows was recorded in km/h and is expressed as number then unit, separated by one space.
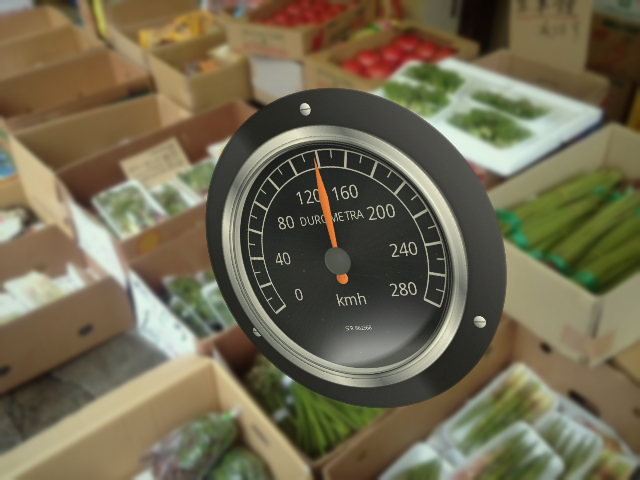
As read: 140 km/h
